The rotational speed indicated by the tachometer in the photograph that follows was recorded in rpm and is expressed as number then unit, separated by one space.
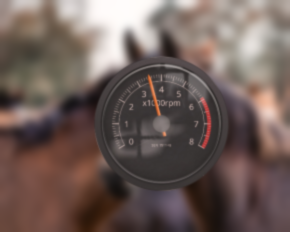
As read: 3500 rpm
